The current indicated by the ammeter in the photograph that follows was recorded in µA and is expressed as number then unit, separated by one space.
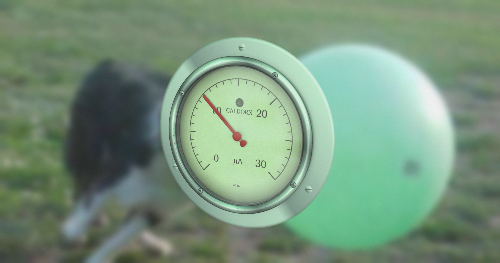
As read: 10 µA
